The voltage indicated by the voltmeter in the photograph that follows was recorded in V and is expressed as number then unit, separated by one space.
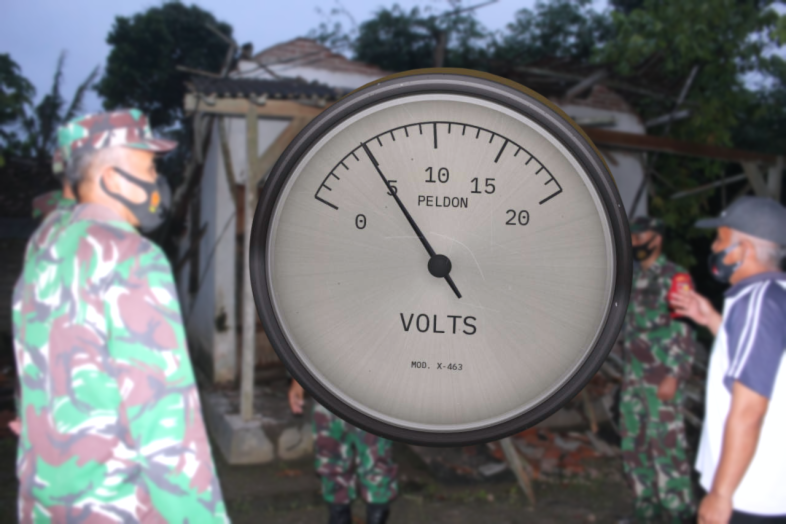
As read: 5 V
